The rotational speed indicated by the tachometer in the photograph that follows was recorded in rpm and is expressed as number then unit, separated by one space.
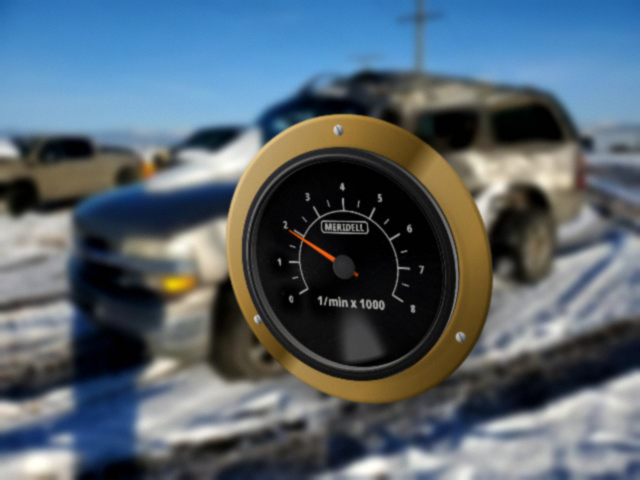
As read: 2000 rpm
